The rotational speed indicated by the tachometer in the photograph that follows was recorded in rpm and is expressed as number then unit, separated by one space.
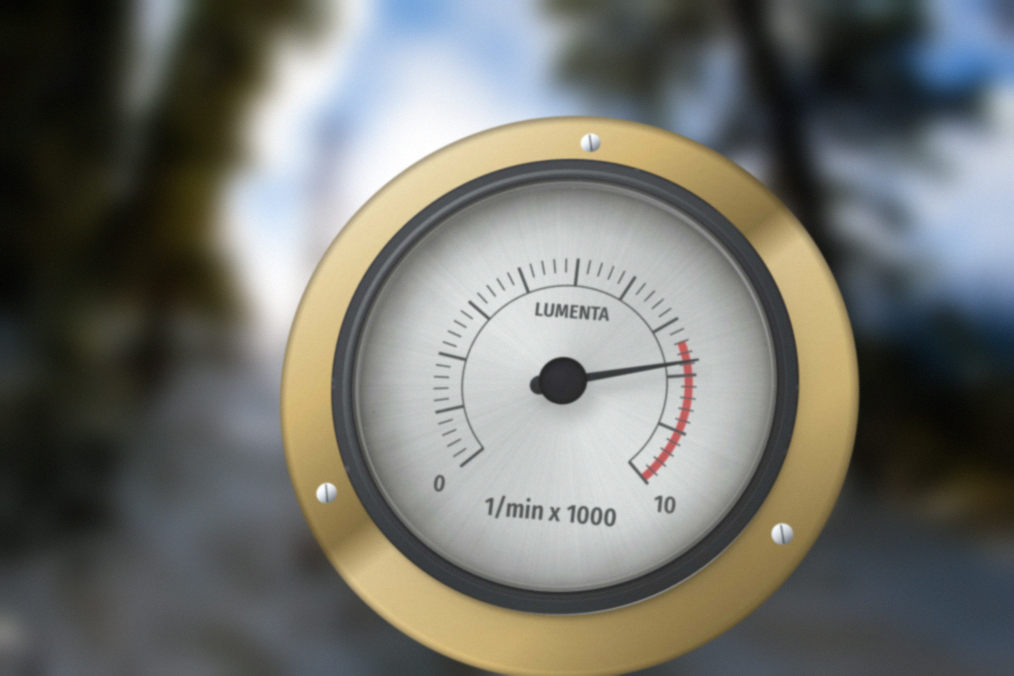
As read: 7800 rpm
